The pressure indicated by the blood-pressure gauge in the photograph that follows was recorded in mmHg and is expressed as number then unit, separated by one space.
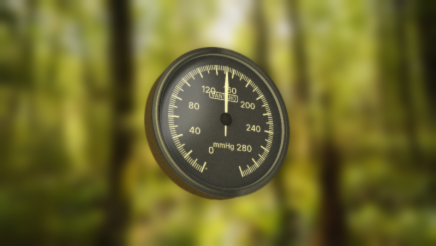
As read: 150 mmHg
